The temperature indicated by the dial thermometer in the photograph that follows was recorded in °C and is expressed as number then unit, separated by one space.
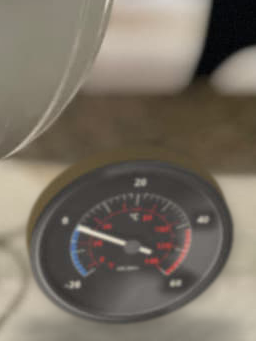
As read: 0 °C
